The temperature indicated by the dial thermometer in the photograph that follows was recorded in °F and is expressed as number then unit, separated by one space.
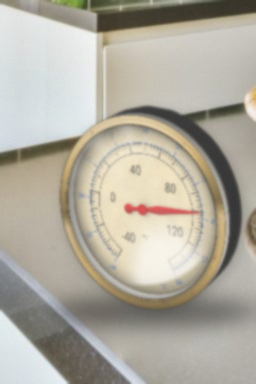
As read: 100 °F
